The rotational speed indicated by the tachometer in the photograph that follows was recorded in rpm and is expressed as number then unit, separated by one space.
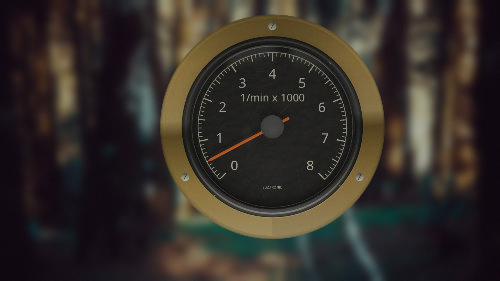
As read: 500 rpm
